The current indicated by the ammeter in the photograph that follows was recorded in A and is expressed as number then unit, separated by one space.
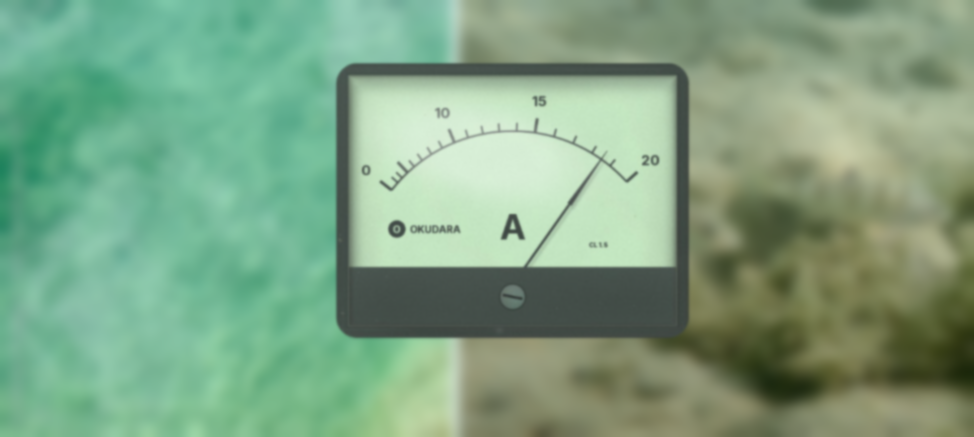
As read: 18.5 A
